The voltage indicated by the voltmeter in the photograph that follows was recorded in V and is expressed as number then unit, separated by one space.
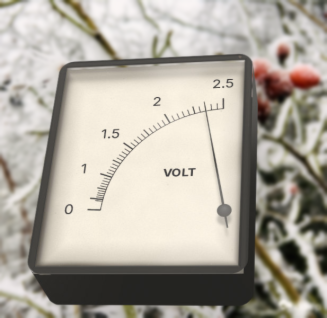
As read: 2.35 V
